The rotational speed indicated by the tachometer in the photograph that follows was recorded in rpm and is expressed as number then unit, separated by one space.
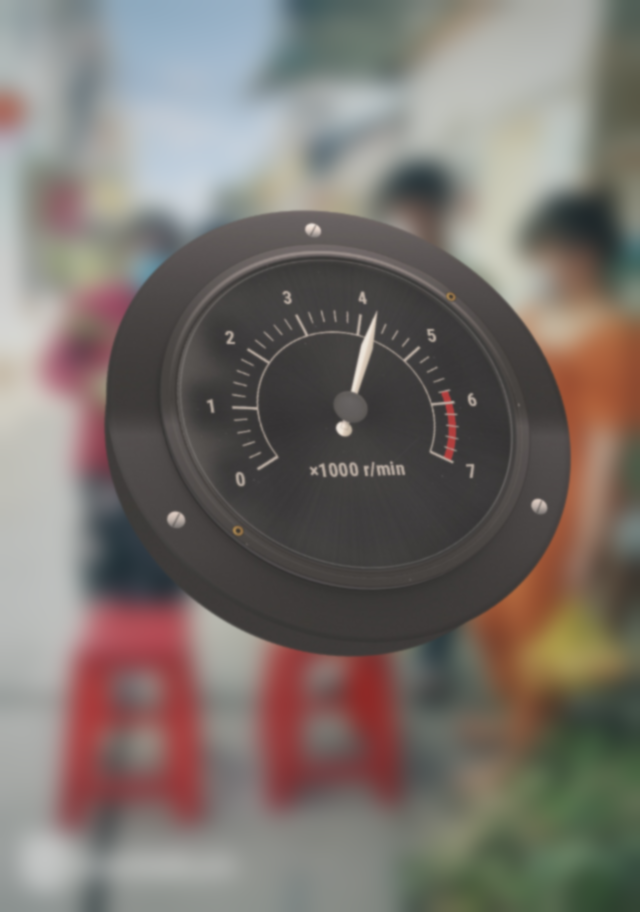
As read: 4200 rpm
